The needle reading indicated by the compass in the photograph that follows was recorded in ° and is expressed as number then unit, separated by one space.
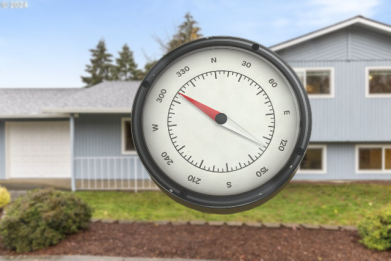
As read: 310 °
